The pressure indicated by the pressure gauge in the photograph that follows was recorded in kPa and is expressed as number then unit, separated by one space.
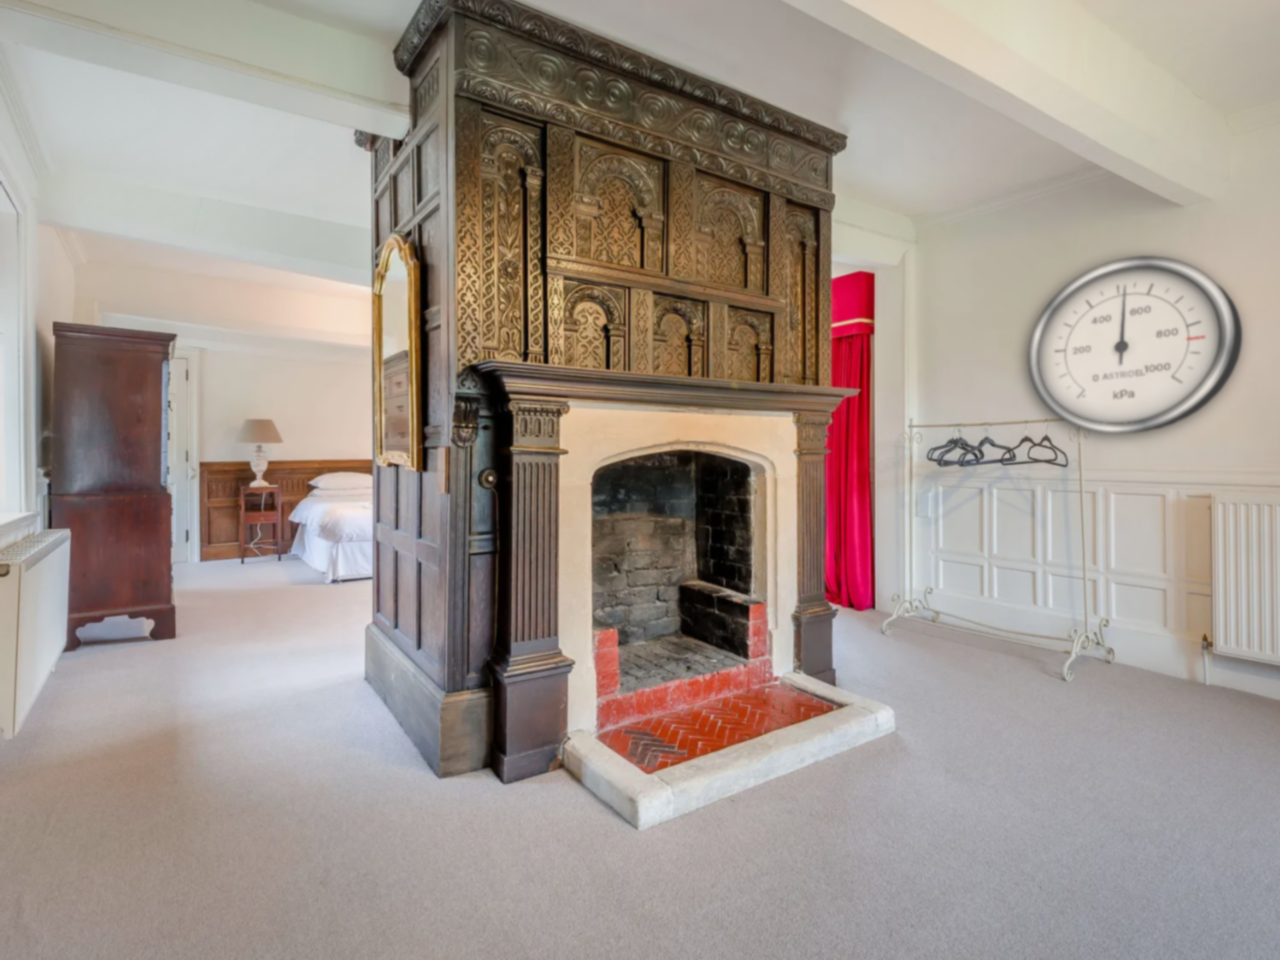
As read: 525 kPa
